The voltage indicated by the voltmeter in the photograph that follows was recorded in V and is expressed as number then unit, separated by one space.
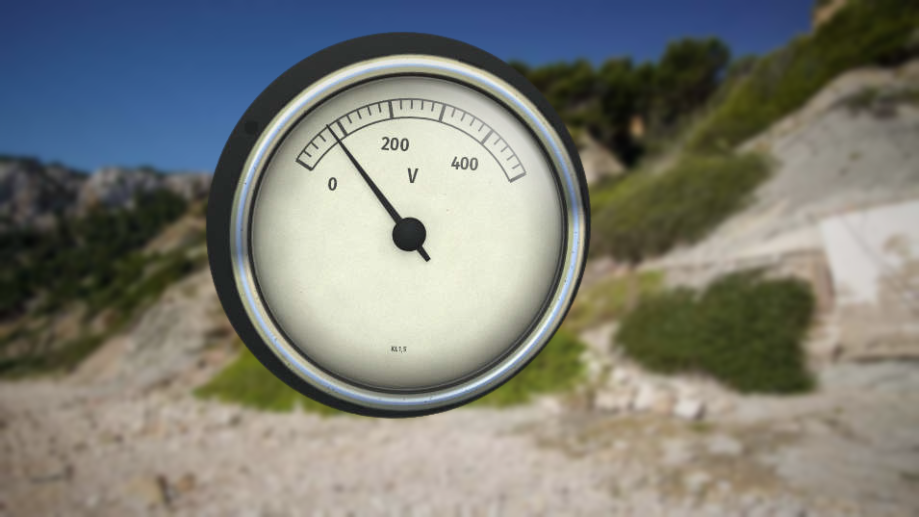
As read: 80 V
